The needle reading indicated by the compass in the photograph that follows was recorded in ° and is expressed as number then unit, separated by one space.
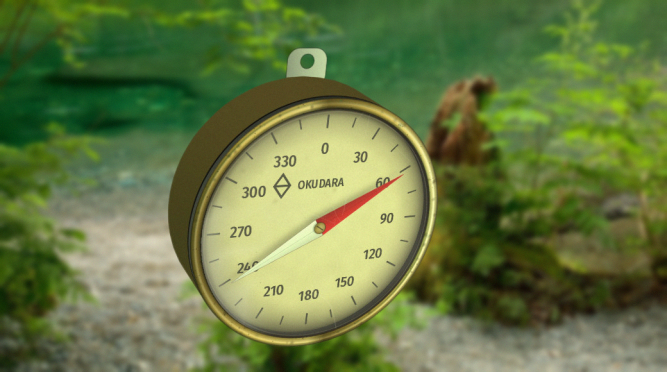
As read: 60 °
